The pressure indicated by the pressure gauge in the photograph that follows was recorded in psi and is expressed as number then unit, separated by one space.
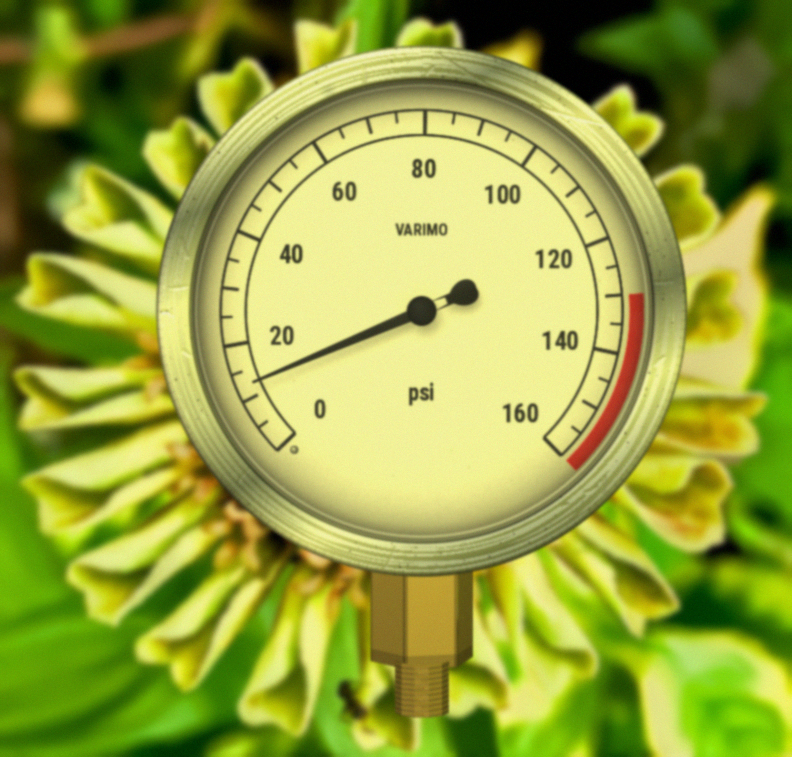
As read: 12.5 psi
